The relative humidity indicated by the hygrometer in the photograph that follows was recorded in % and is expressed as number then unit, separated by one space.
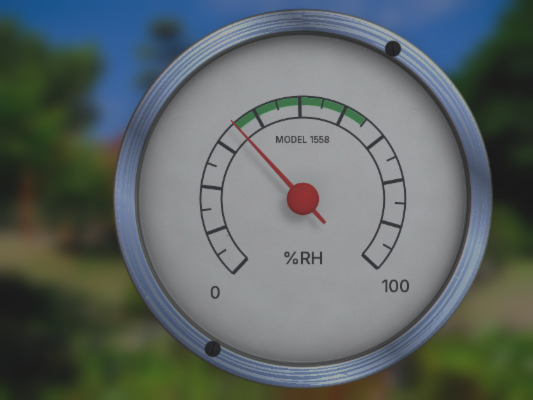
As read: 35 %
